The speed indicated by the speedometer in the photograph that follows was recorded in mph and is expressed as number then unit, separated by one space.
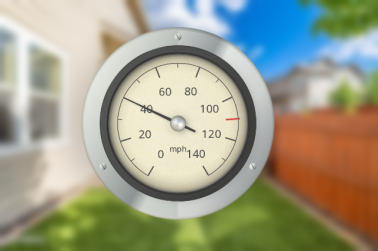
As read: 40 mph
